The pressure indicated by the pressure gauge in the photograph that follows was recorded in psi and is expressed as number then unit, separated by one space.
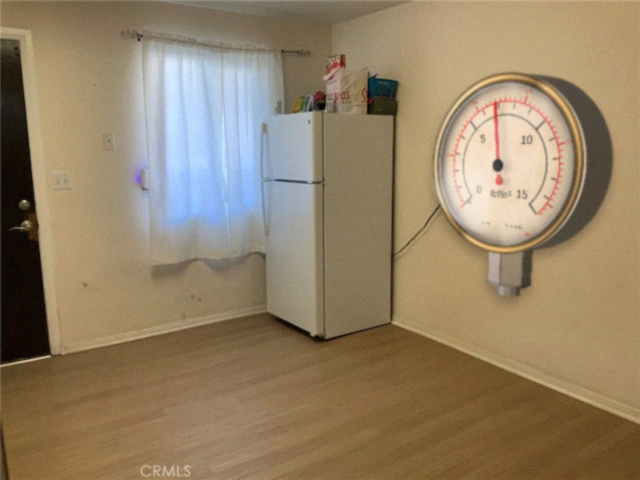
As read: 7 psi
